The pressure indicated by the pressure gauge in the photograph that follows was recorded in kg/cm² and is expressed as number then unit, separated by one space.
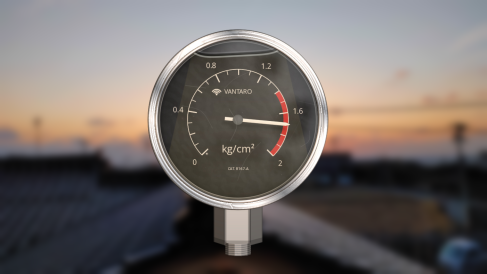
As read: 1.7 kg/cm²
